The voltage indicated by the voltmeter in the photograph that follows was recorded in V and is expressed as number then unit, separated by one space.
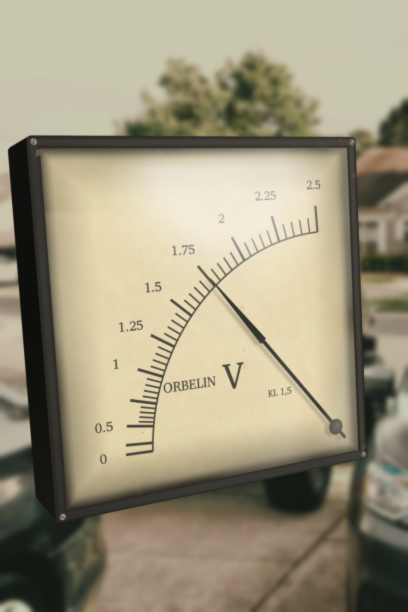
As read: 1.75 V
